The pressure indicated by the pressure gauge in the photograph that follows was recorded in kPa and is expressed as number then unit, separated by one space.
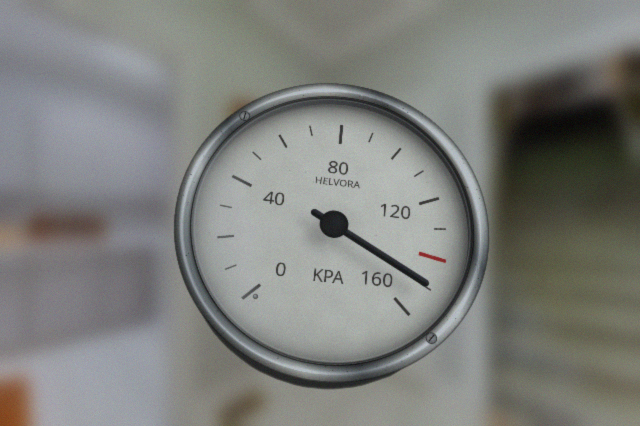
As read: 150 kPa
